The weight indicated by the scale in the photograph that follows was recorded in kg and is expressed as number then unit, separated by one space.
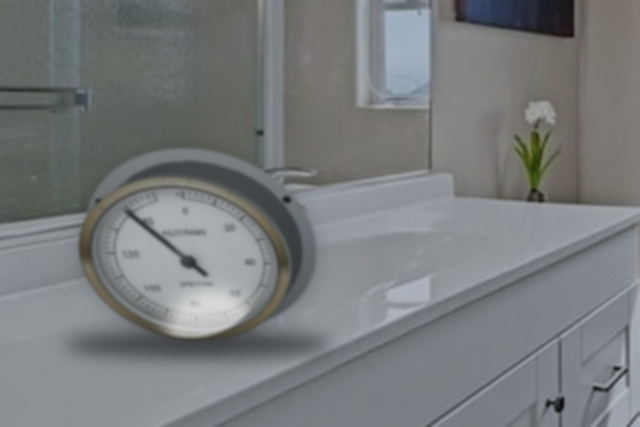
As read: 140 kg
